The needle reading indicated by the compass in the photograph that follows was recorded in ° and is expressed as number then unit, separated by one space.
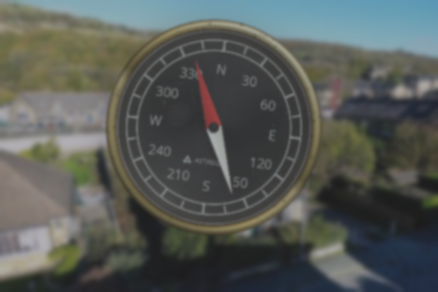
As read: 337.5 °
